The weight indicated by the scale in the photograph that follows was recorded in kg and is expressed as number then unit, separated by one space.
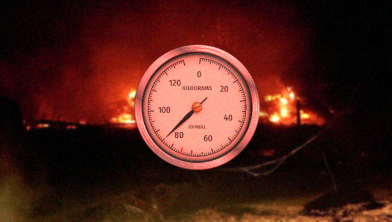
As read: 85 kg
